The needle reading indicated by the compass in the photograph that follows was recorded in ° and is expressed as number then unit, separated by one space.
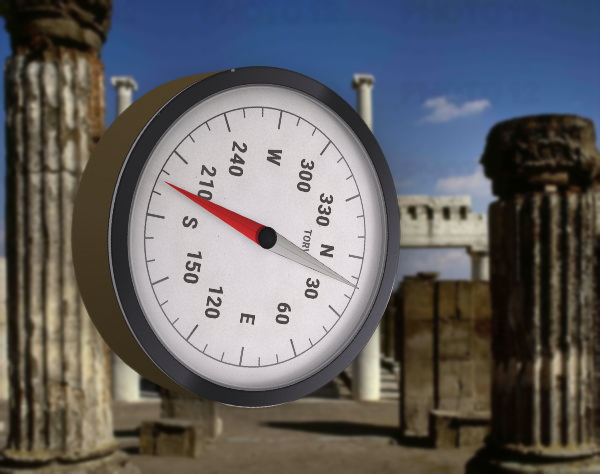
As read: 195 °
